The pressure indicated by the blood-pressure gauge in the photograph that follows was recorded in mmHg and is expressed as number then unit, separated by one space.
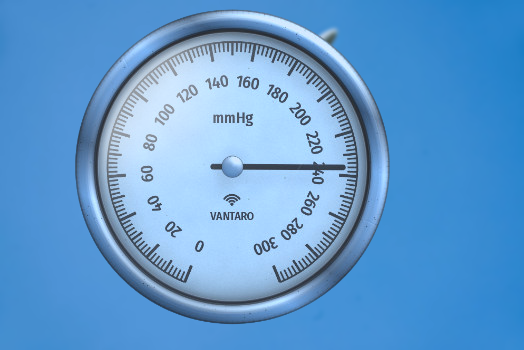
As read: 236 mmHg
